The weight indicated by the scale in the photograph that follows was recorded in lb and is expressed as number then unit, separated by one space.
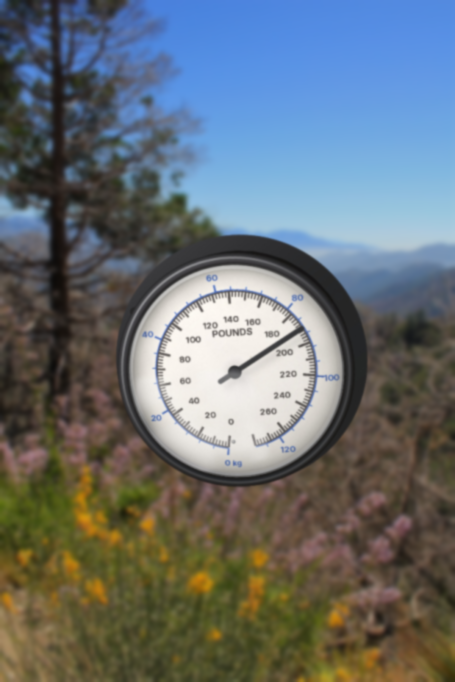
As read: 190 lb
